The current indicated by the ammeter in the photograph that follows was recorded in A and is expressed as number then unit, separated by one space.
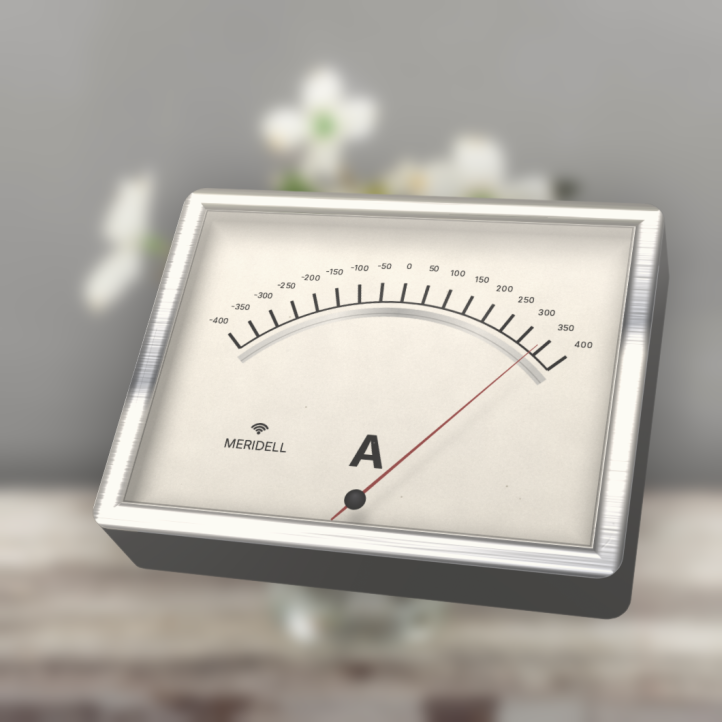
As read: 350 A
